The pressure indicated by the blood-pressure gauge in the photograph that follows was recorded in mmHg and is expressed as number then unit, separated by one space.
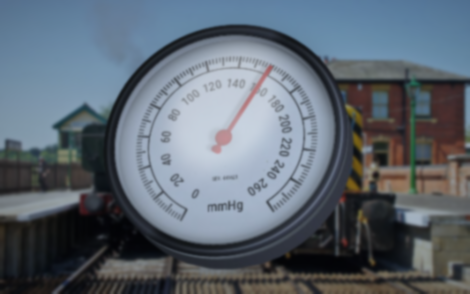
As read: 160 mmHg
